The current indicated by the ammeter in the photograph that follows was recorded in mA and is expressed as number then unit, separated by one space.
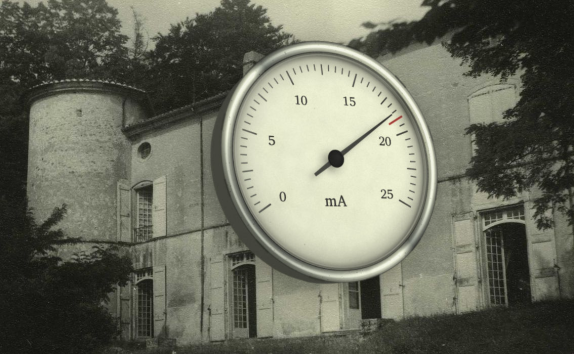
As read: 18.5 mA
